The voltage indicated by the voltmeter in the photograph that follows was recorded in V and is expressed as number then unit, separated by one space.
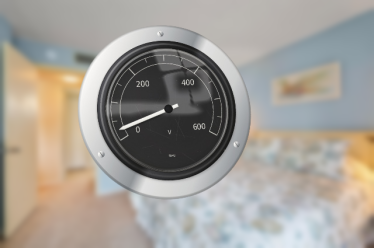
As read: 25 V
